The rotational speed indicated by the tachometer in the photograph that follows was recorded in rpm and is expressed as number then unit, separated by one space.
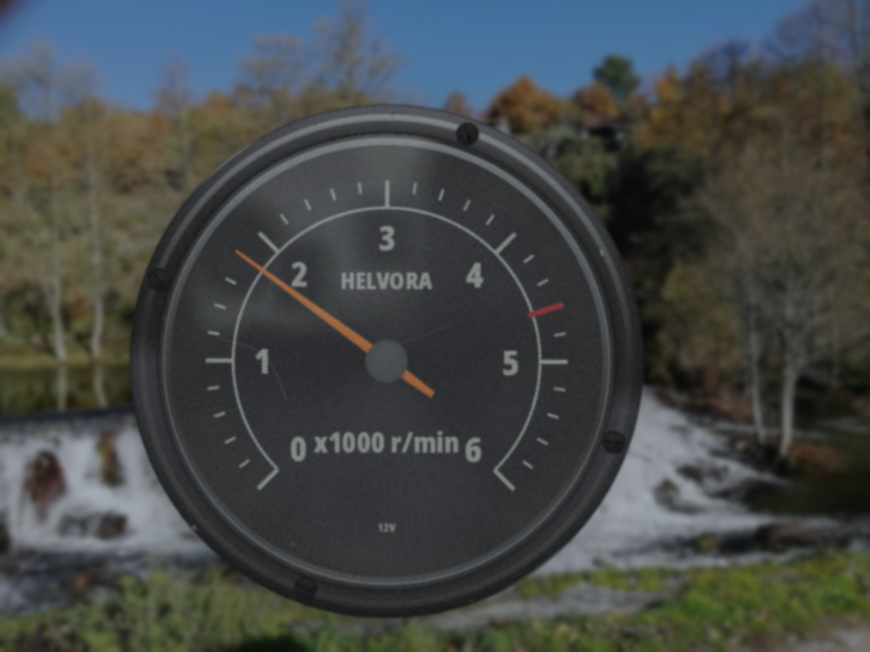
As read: 1800 rpm
